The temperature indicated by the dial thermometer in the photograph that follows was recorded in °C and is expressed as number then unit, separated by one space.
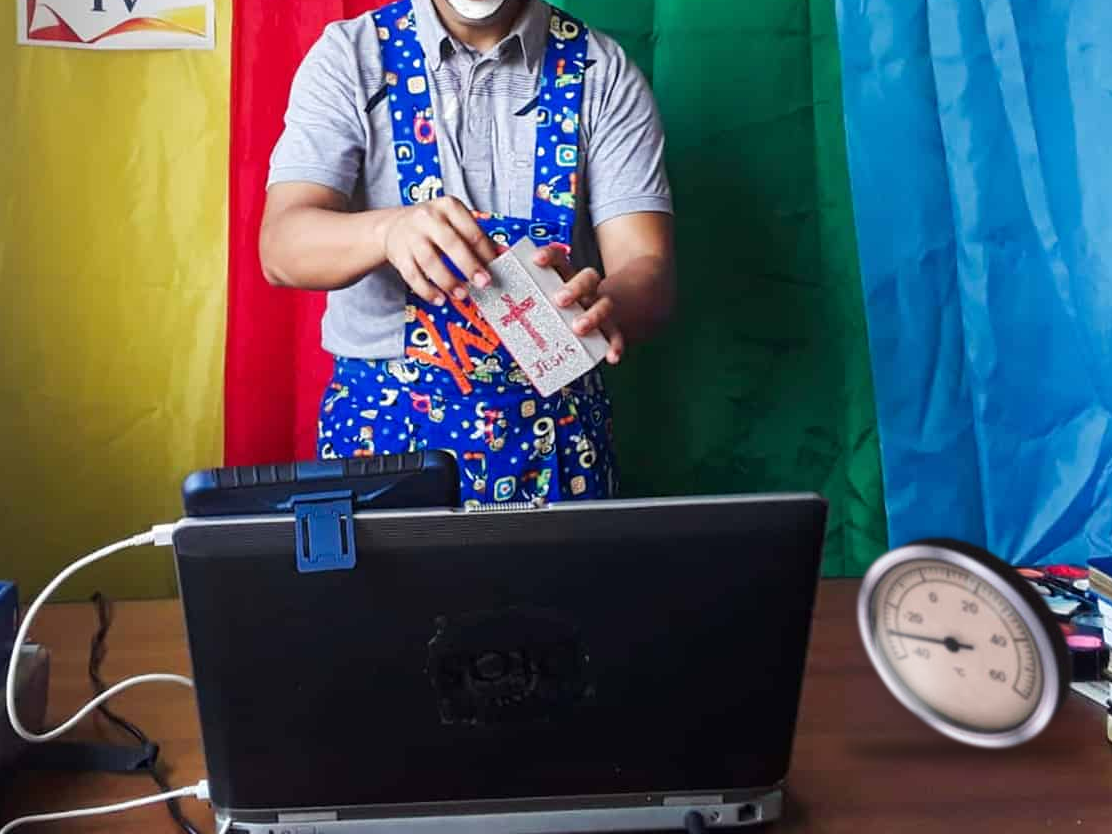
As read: -30 °C
